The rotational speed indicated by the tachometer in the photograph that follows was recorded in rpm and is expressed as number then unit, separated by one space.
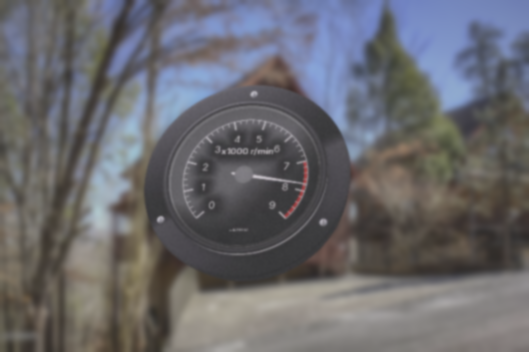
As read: 7800 rpm
